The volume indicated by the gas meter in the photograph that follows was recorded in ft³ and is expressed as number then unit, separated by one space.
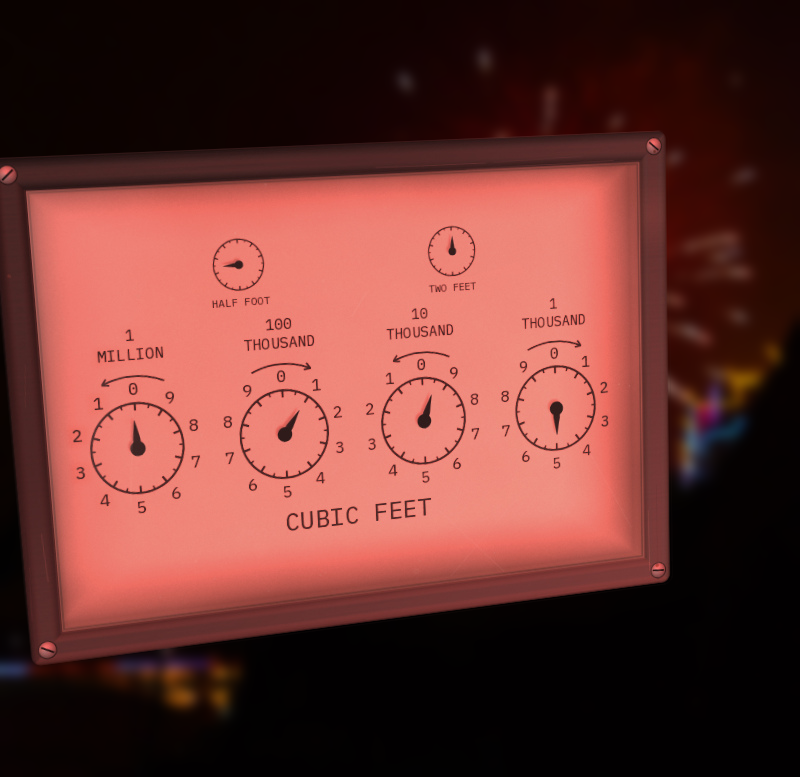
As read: 9500 ft³
